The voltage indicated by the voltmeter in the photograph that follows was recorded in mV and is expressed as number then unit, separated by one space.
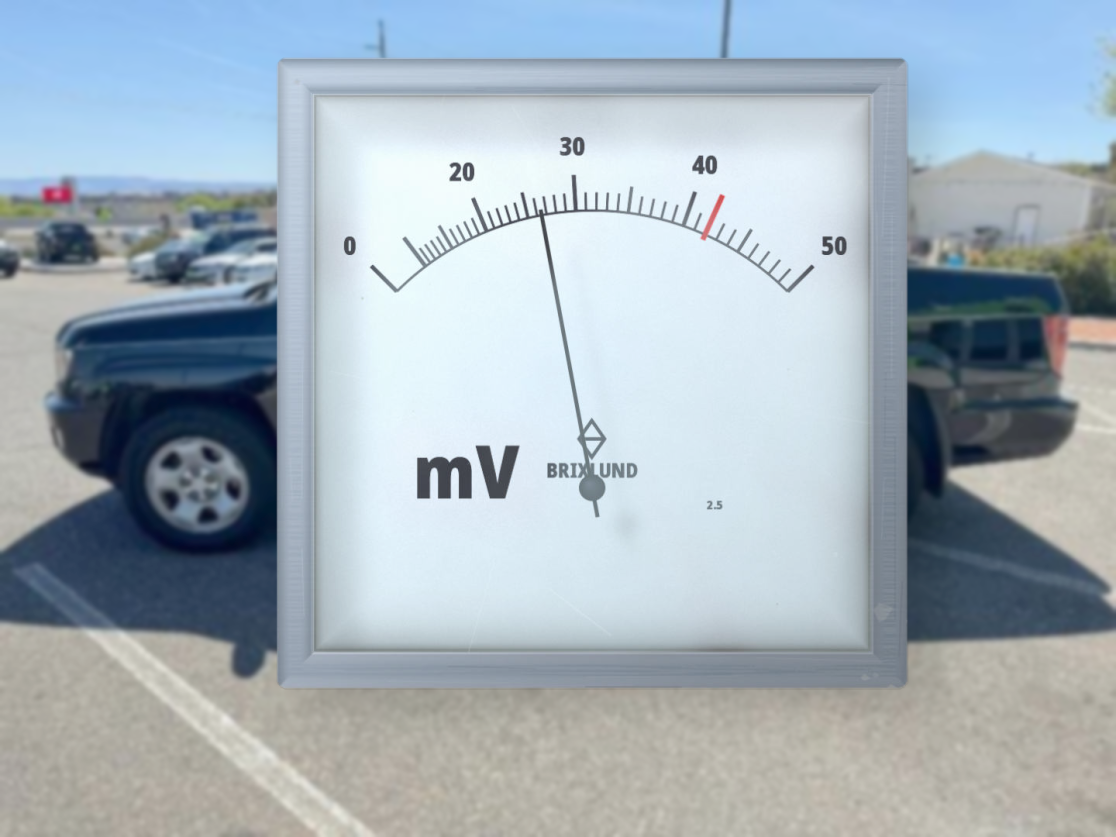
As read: 26.5 mV
